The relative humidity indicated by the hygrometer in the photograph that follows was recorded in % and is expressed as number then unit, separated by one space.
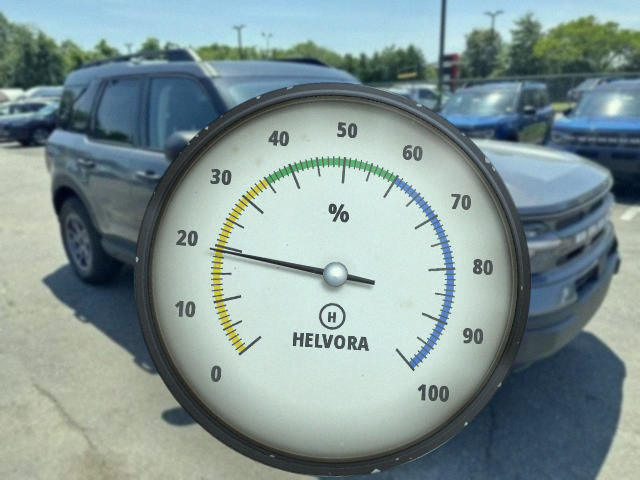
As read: 19 %
